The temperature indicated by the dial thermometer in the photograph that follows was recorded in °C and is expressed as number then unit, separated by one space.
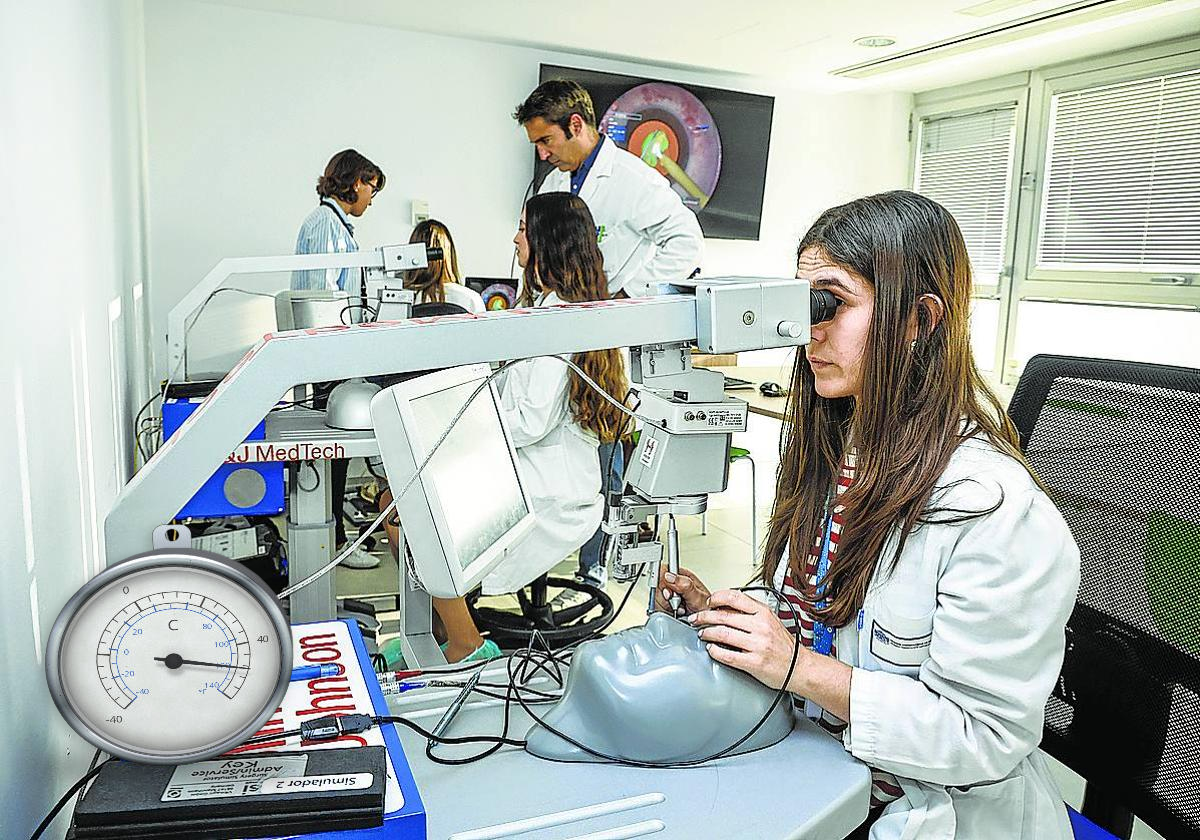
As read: 48 °C
